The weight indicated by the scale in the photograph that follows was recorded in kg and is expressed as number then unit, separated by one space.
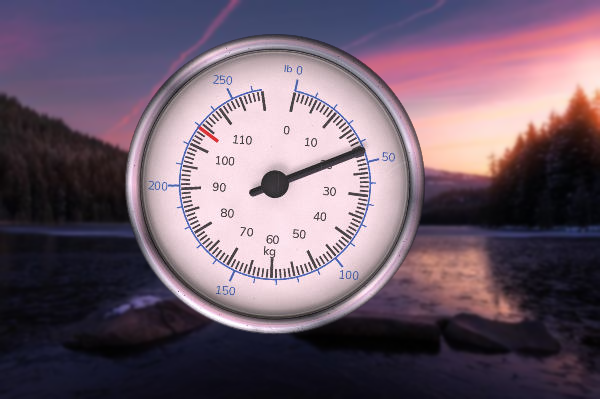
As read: 20 kg
